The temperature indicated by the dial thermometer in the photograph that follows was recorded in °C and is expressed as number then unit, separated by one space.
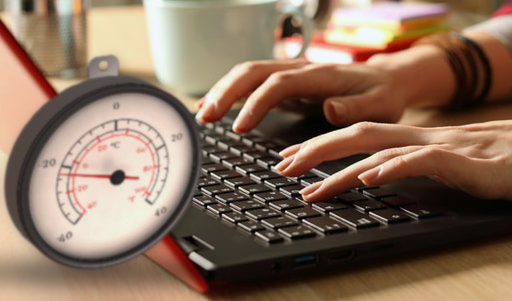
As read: -22 °C
